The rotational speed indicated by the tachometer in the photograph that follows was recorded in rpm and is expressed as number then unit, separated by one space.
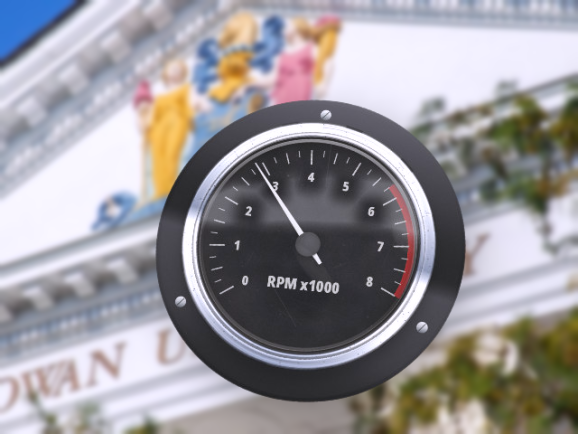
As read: 2875 rpm
